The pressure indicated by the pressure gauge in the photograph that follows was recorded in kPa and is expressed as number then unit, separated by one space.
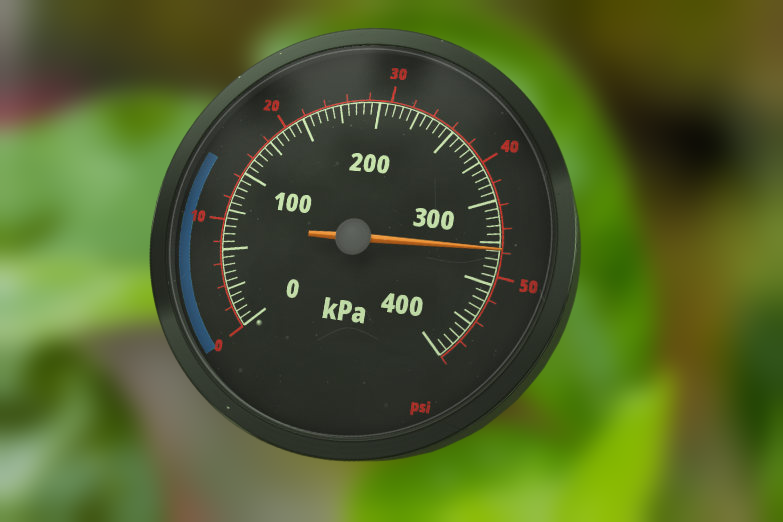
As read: 330 kPa
